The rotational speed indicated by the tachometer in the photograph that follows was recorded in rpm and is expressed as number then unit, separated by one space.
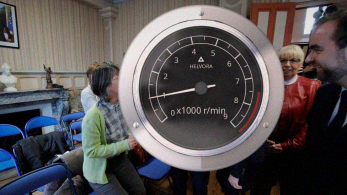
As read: 1000 rpm
